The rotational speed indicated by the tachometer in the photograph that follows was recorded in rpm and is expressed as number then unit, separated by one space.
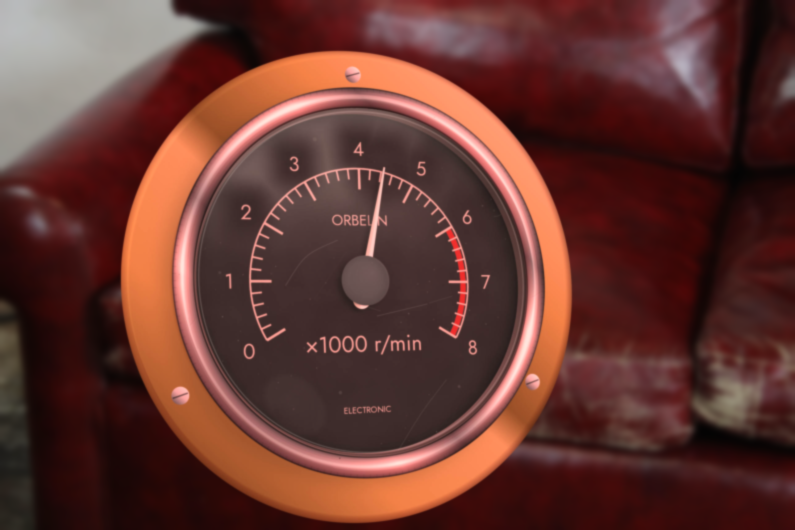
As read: 4400 rpm
